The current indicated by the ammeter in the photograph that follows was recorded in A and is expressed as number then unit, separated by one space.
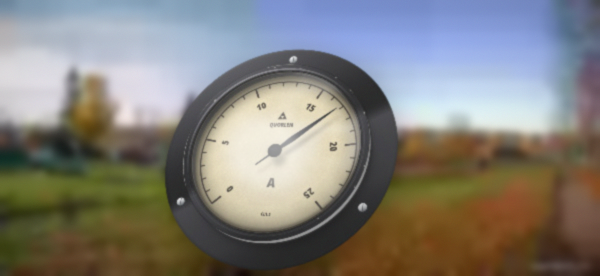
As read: 17 A
